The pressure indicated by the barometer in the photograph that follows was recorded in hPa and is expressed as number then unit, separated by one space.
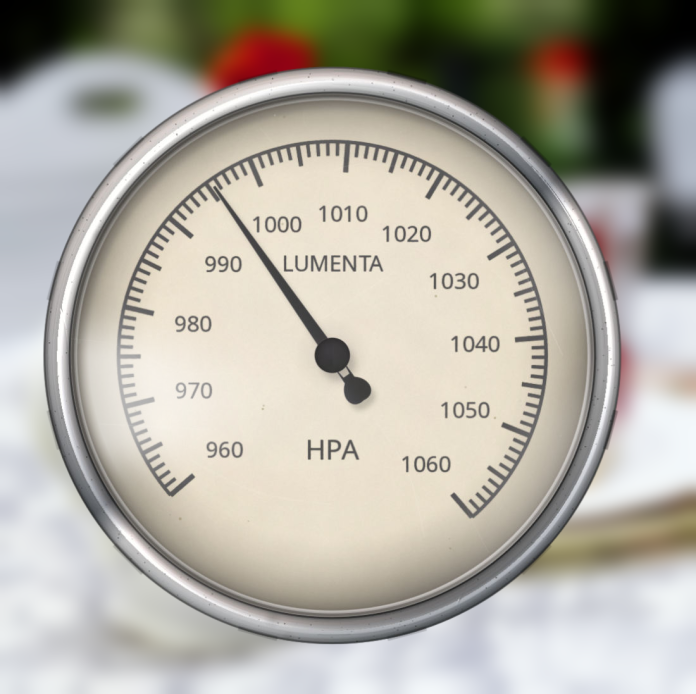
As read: 995.5 hPa
